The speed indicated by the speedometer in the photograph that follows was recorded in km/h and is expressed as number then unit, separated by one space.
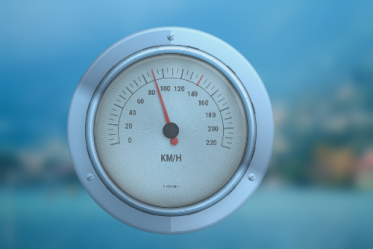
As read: 90 km/h
